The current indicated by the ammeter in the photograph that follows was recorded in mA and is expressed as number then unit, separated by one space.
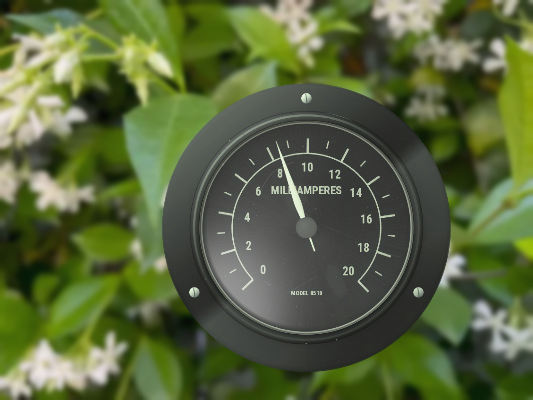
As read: 8.5 mA
